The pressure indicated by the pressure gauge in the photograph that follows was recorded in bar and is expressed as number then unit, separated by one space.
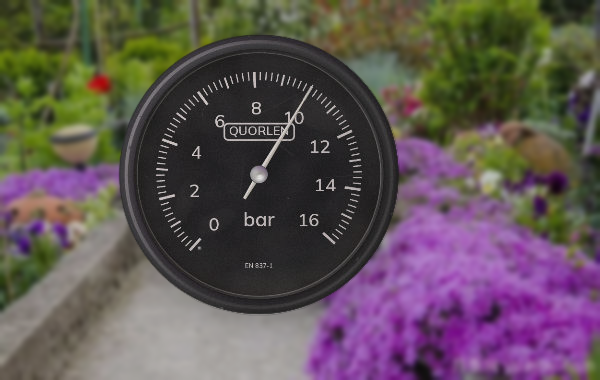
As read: 10 bar
